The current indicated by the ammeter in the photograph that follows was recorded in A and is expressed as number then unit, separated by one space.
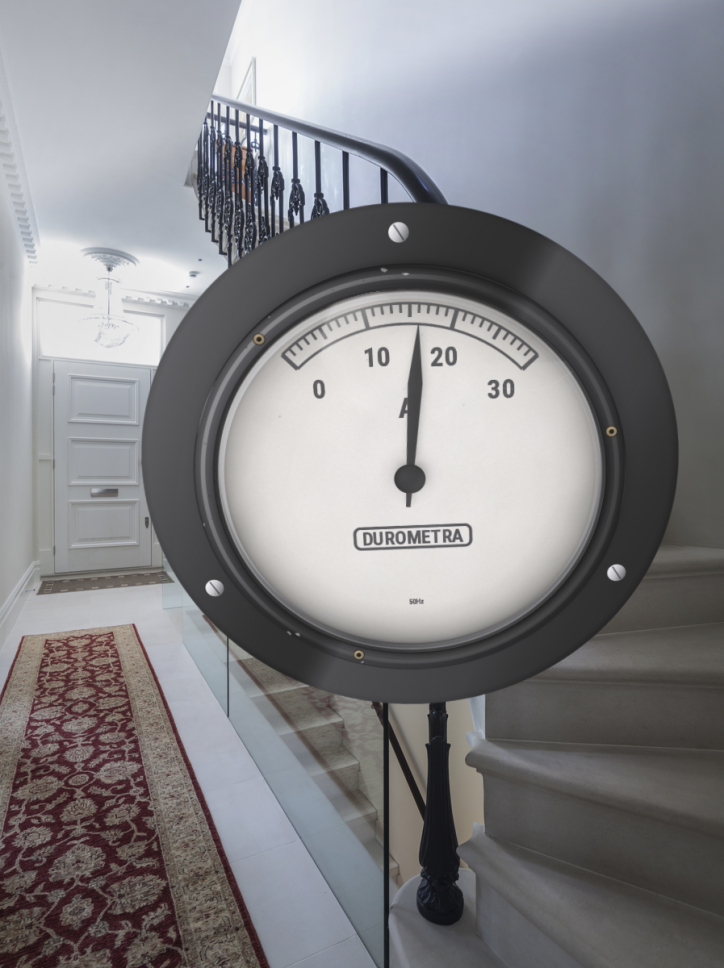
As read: 16 A
